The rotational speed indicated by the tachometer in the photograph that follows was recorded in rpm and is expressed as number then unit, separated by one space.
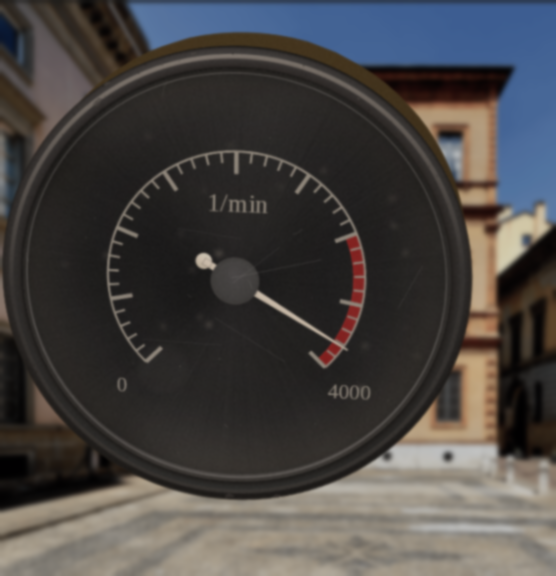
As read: 3800 rpm
